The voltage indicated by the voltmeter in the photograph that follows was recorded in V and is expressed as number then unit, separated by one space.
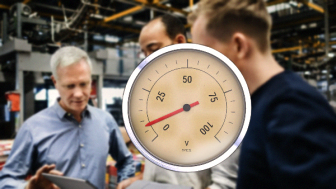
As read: 7.5 V
